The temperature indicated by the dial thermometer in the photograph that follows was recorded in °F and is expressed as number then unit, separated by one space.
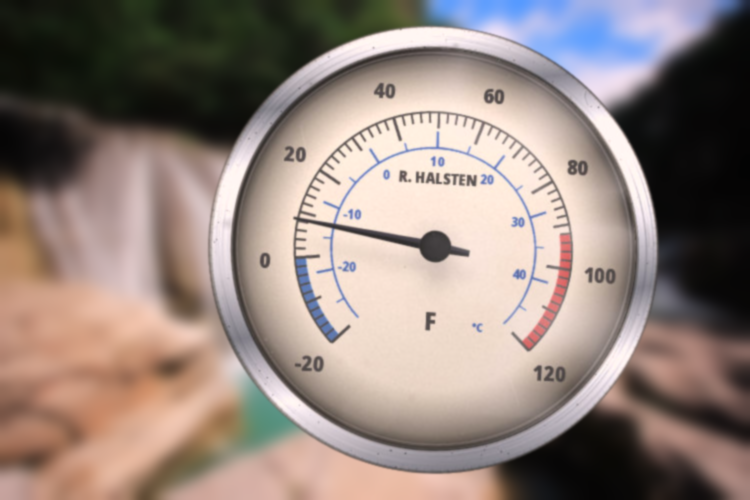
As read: 8 °F
